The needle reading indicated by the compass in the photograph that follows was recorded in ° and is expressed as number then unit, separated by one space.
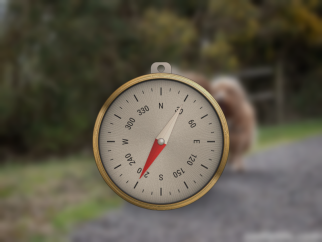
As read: 210 °
